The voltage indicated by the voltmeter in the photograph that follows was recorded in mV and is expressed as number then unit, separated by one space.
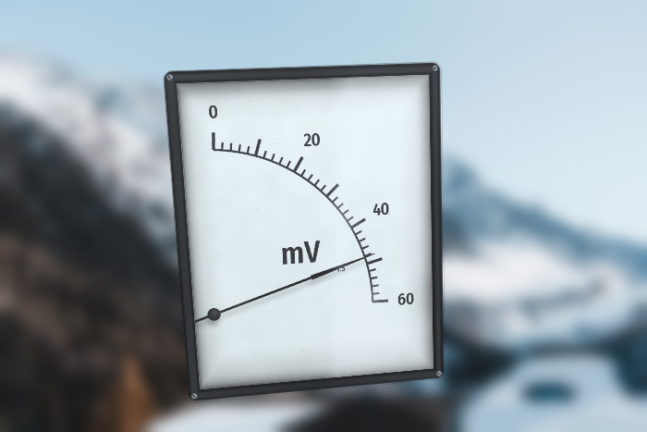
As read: 48 mV
